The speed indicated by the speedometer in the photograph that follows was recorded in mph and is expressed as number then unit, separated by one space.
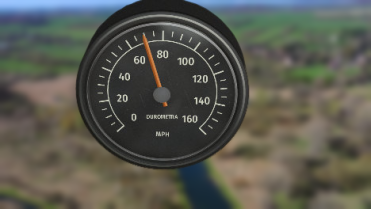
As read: 70 mph
